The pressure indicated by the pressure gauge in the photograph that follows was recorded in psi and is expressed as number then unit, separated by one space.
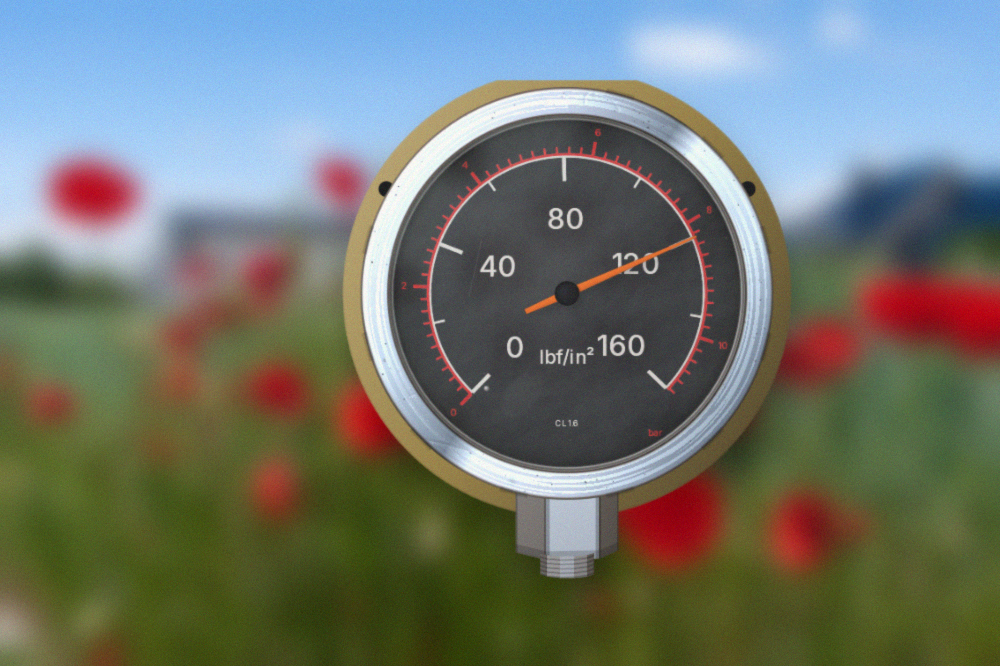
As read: 120 psi
